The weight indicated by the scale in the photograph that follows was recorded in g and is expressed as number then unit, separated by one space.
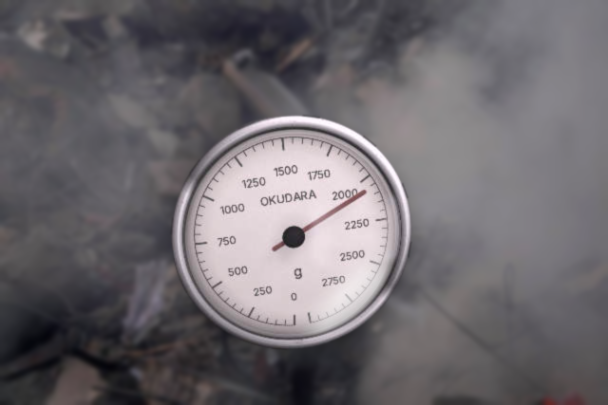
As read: 2050 g
